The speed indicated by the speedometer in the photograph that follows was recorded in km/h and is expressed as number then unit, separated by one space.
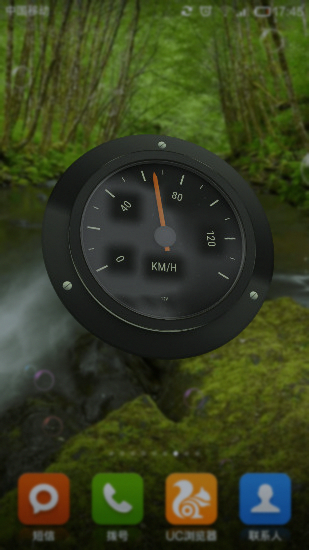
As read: 65 km/h
